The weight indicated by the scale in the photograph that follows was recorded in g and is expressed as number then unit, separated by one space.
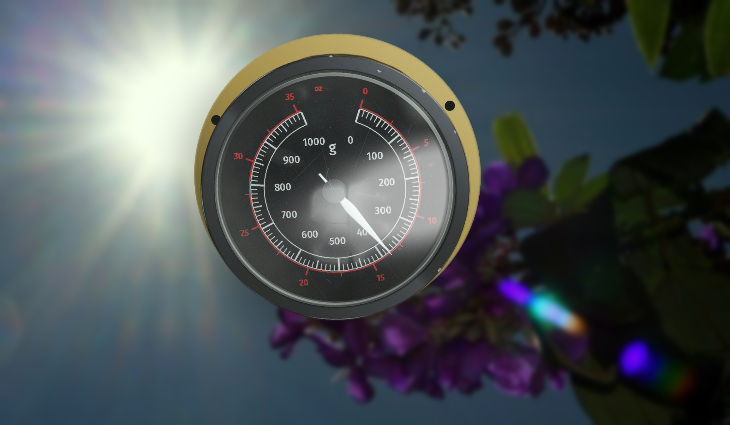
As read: 380 g
